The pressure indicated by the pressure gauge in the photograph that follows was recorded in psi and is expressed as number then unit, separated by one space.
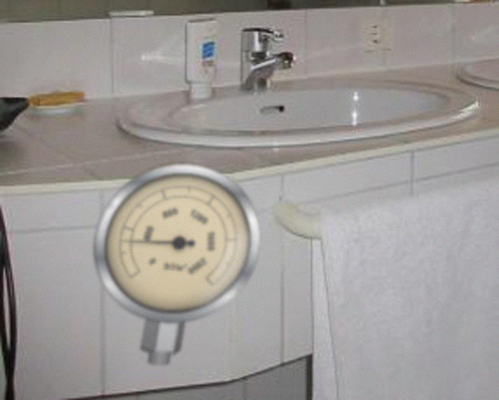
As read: 300 psi
